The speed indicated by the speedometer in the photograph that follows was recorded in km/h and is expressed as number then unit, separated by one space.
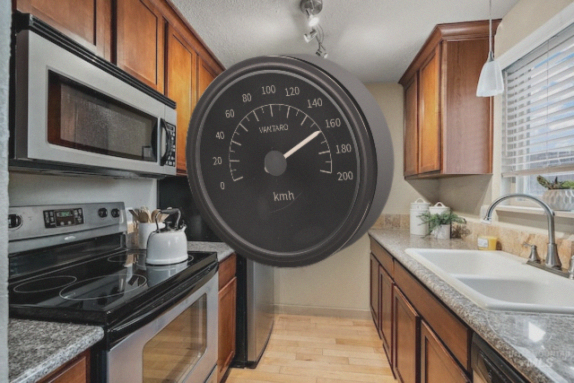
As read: 160 km/h
